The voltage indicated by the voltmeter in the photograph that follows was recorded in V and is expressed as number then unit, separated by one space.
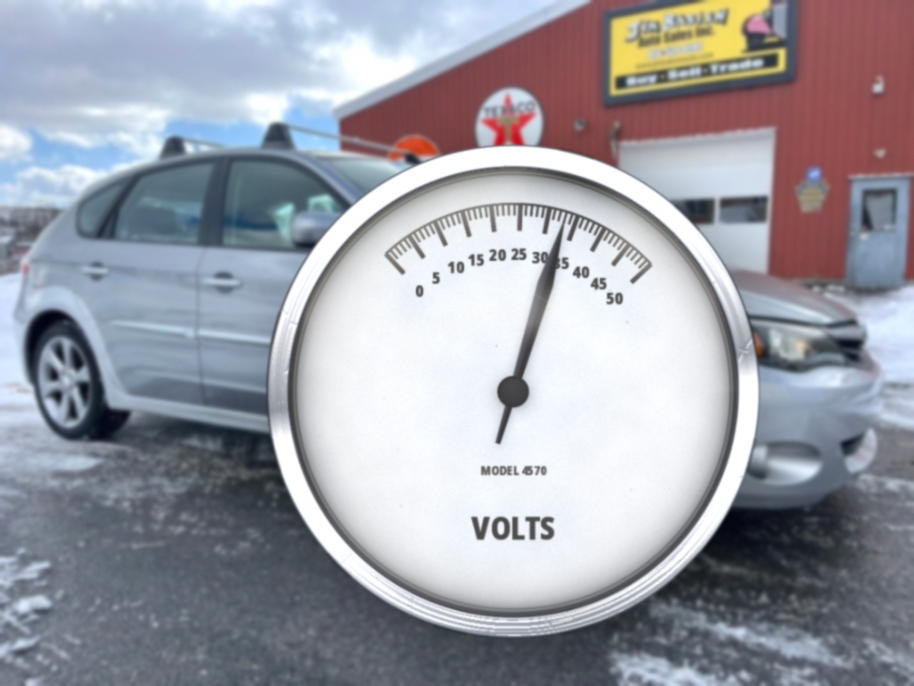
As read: 33 V
